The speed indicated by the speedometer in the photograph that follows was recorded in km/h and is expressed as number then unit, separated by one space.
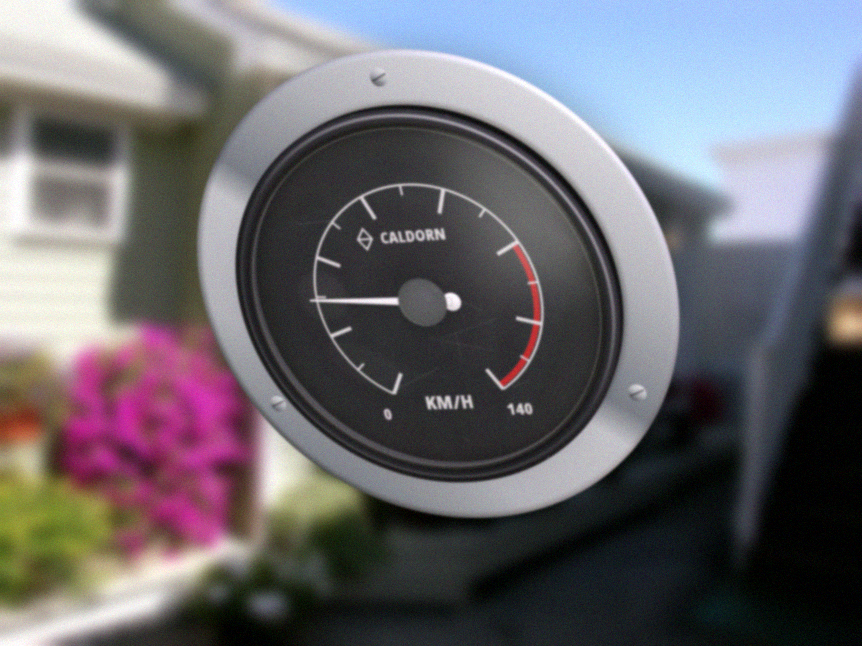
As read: 30 km/h
